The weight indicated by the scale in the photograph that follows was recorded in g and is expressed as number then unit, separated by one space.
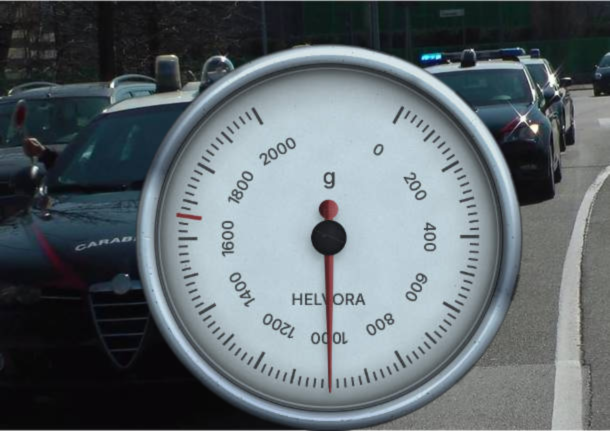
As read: 1000 g
